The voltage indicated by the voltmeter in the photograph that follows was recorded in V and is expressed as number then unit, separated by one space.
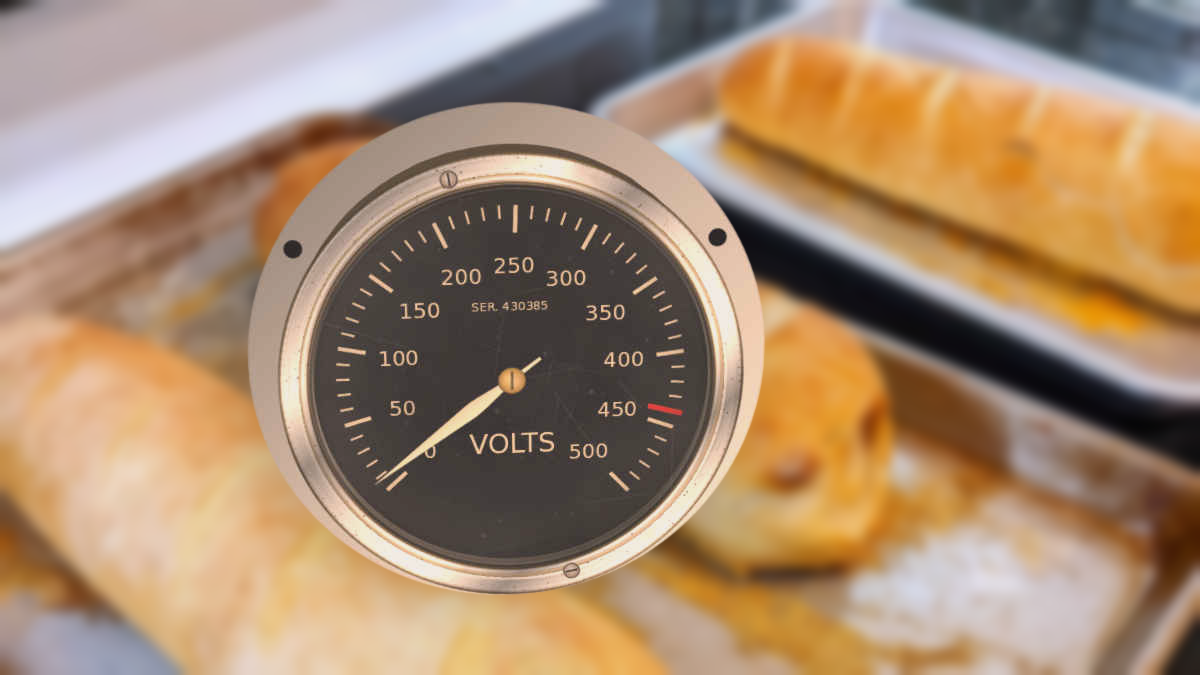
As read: 10 V
